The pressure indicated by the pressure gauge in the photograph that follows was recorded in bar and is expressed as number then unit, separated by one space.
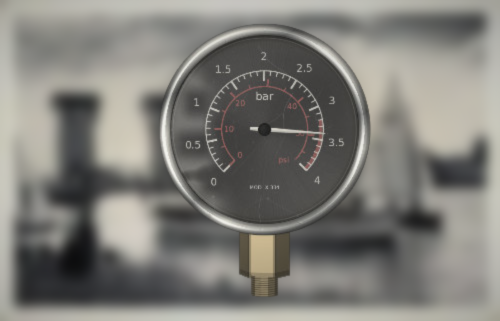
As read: 3.4 bar
